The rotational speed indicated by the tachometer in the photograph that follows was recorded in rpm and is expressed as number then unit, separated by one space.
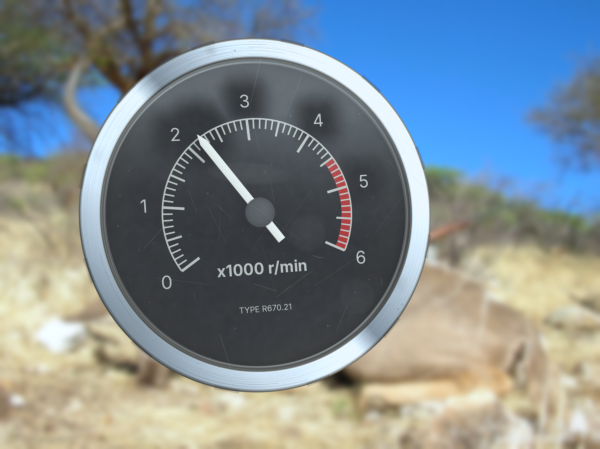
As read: 2200 rpm
